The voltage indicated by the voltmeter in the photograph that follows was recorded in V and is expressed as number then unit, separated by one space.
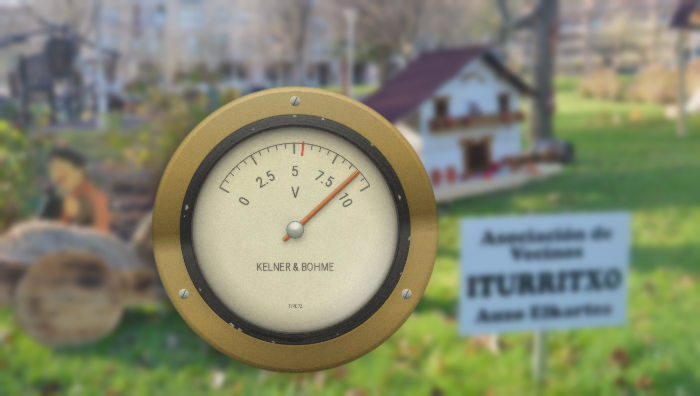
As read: 9 V
